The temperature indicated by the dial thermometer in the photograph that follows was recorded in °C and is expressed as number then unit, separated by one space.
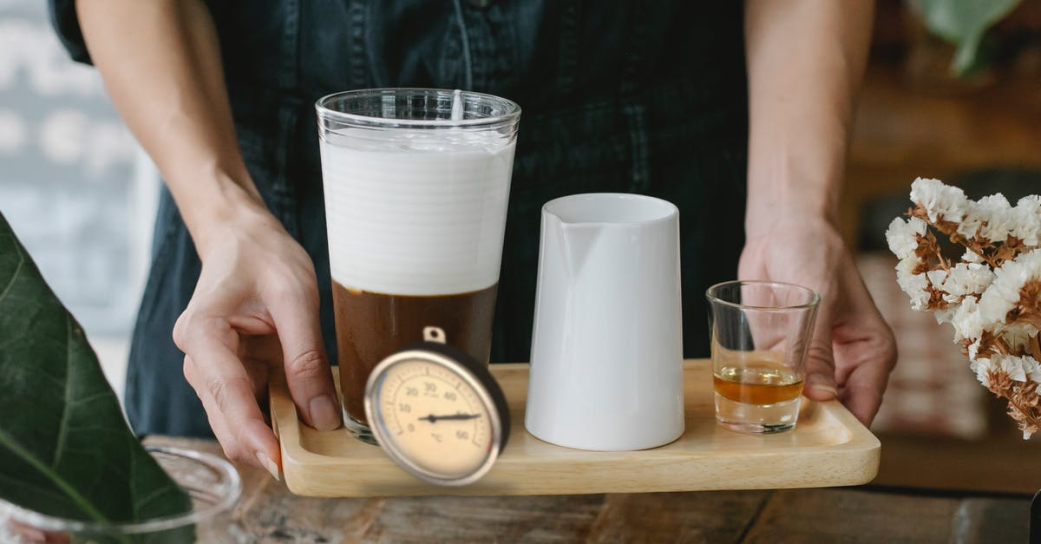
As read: 50 °C
